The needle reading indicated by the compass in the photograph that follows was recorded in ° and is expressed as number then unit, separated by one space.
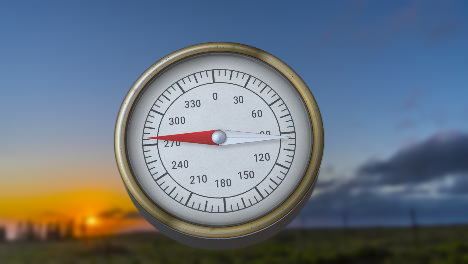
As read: 275 °
